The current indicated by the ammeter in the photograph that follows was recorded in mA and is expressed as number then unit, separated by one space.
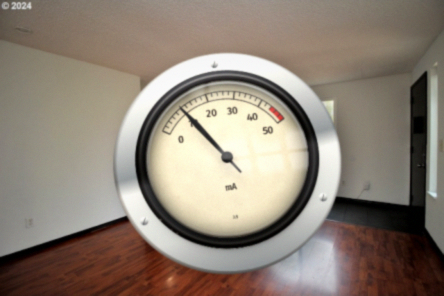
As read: 10 mA
